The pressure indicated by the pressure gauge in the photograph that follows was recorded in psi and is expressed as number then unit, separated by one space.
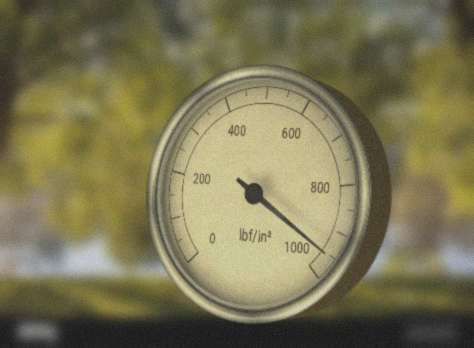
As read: 950 psi
